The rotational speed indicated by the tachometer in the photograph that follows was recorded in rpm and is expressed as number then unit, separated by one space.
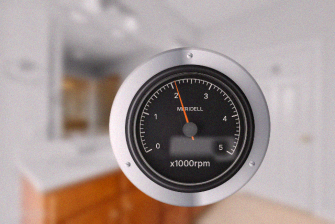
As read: 2100 rpm
